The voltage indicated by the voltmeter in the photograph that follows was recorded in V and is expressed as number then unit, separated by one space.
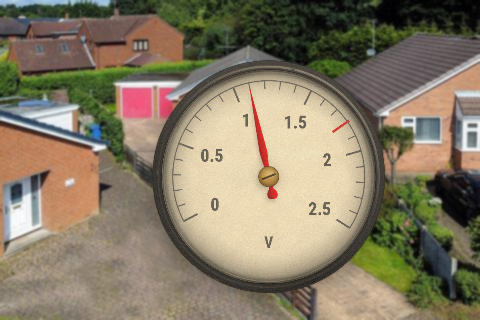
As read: 1.1 V
